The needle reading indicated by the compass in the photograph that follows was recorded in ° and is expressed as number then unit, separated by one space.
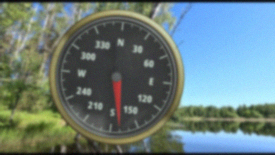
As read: 170 °
